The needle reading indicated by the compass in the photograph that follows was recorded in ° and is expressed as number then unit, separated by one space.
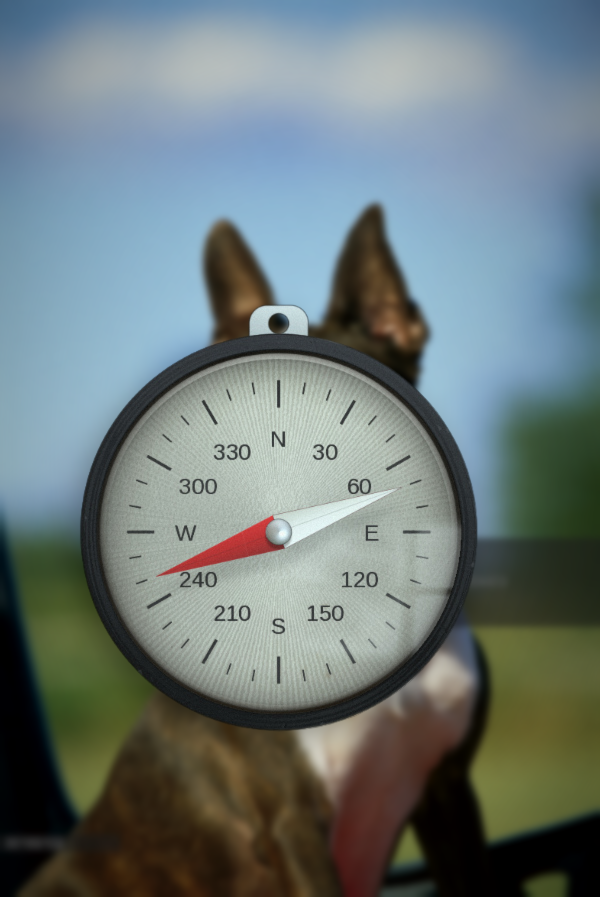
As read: 250 °
